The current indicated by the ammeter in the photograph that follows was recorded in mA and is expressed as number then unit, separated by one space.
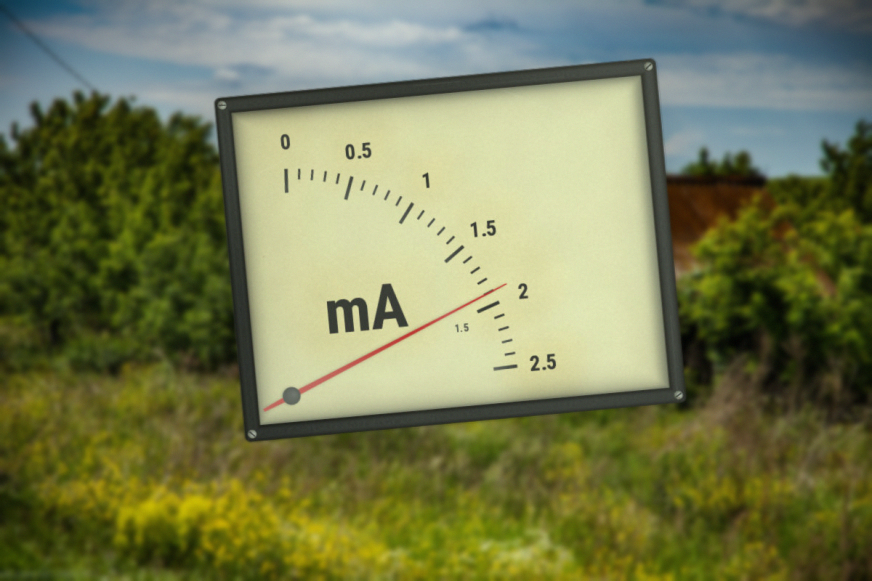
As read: 1.9 mA
